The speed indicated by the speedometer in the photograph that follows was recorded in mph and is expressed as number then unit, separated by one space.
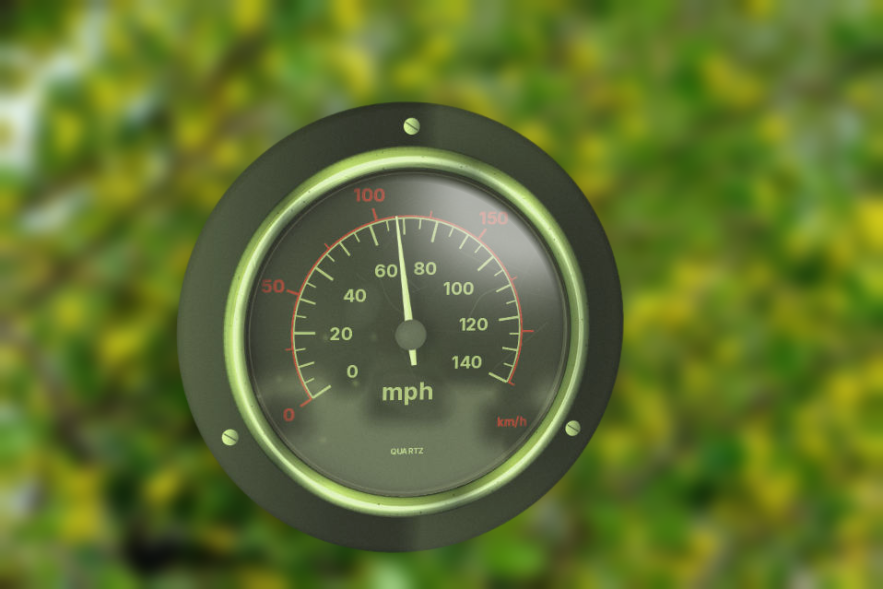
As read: 67.5 mph
